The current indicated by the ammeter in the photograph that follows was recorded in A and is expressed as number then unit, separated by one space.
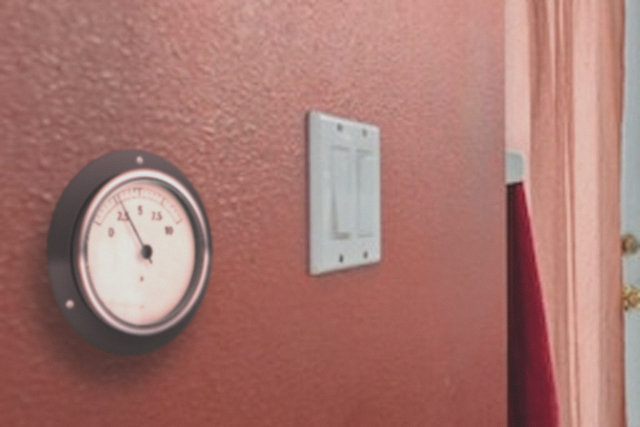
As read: 2.5 A
